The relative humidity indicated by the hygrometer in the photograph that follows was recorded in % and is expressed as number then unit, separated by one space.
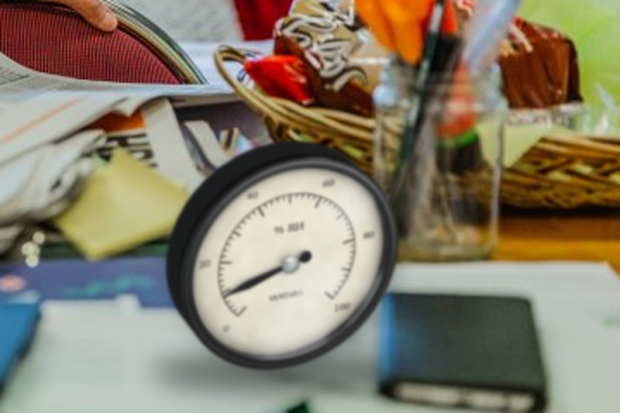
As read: 10 %
